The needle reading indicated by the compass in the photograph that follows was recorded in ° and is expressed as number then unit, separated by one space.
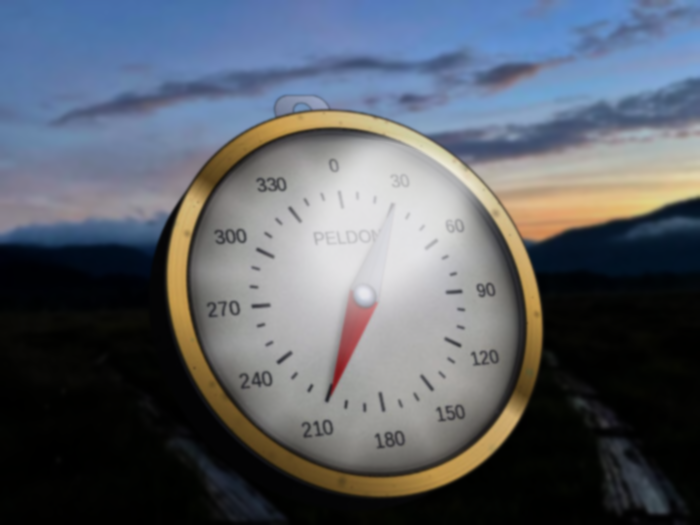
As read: 210 °
